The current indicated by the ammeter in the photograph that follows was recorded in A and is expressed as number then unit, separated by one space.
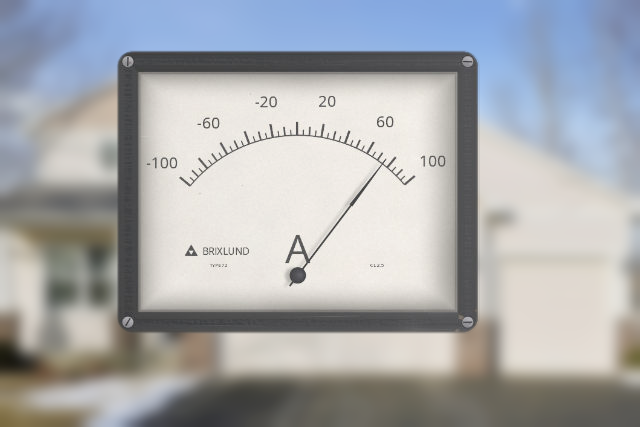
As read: 75 A
